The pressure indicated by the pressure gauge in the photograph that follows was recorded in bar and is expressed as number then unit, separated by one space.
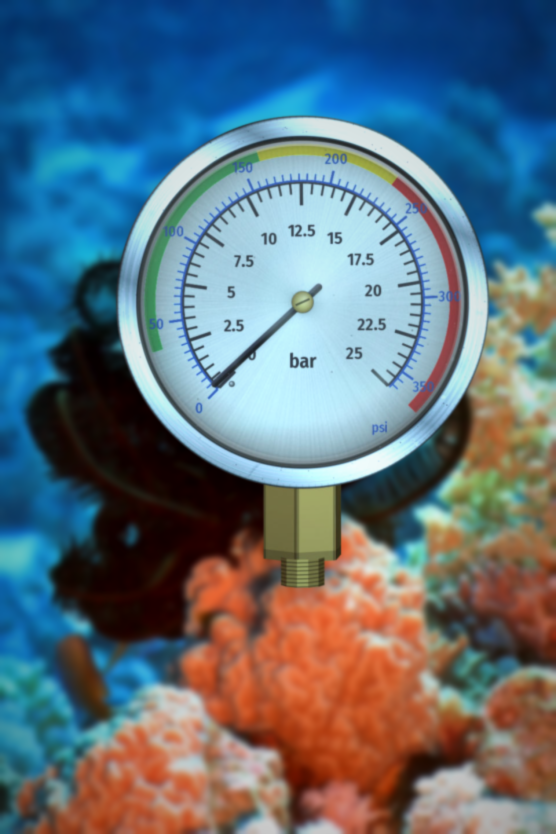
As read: 0.25 bar
